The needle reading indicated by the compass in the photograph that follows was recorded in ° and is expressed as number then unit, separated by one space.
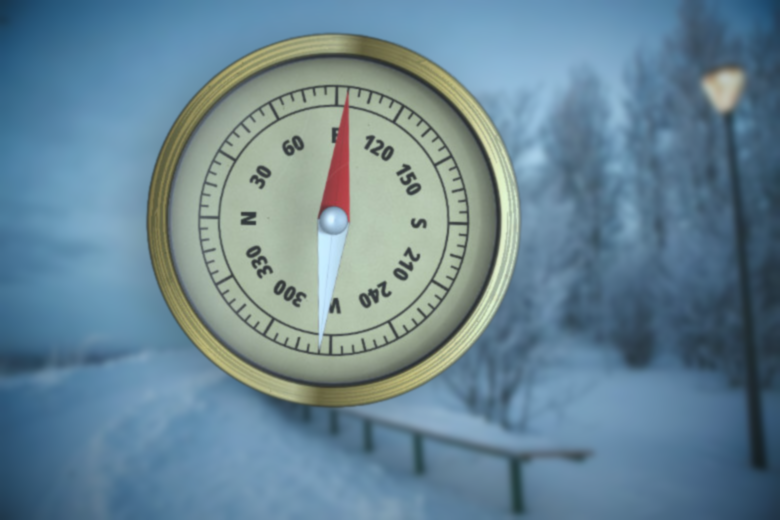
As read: 95 °
